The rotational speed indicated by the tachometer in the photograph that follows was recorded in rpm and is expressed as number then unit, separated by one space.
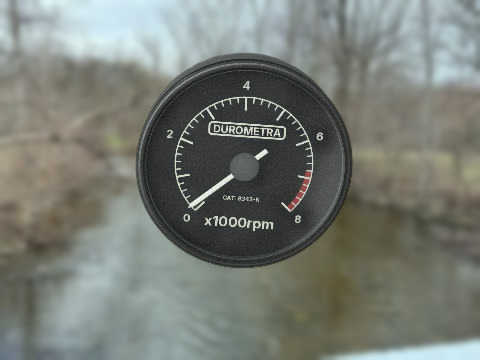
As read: 200 rpm
